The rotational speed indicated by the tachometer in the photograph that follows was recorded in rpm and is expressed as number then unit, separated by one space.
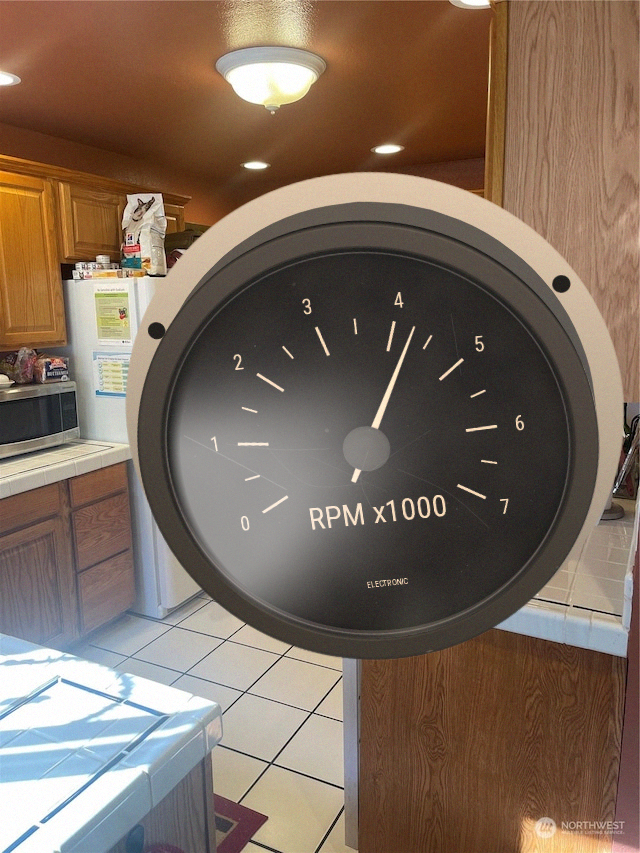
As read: 4250 rpm
